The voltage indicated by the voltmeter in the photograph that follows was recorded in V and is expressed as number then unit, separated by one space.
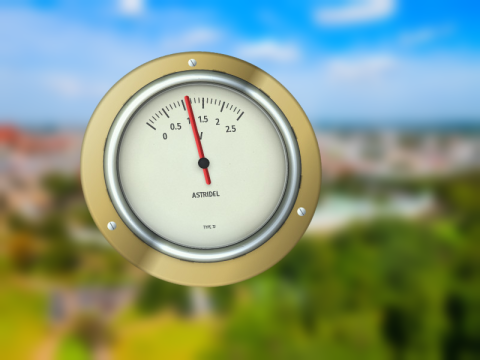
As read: 1.1 V
